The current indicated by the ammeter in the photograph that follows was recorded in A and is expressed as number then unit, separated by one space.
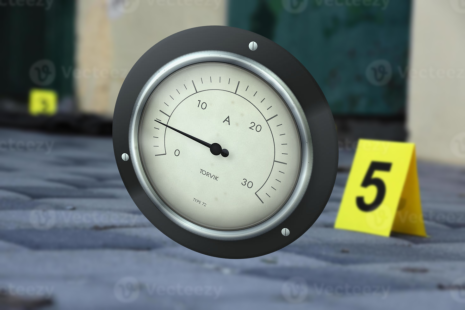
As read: 4 A
